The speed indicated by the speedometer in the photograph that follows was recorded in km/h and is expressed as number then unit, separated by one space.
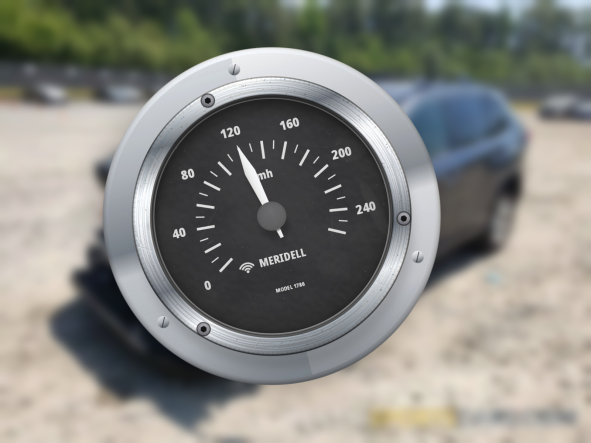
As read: 120 km/h
